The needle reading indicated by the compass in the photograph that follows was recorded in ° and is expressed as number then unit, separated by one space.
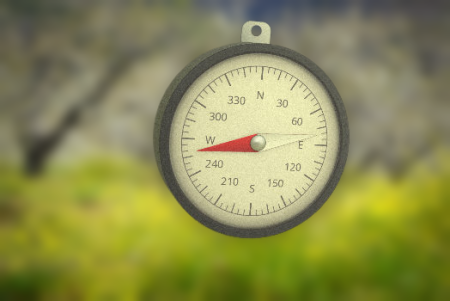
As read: 260 °
